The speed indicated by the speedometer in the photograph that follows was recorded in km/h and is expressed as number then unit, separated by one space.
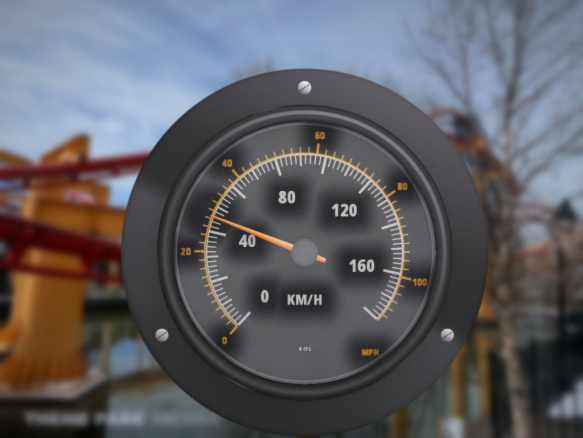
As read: 46 km/h
